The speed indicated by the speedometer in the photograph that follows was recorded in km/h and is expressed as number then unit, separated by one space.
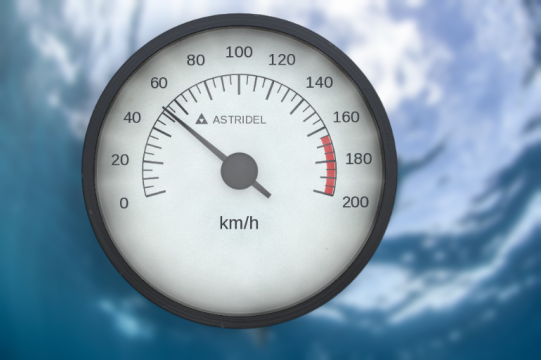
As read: 52.5 km/h
